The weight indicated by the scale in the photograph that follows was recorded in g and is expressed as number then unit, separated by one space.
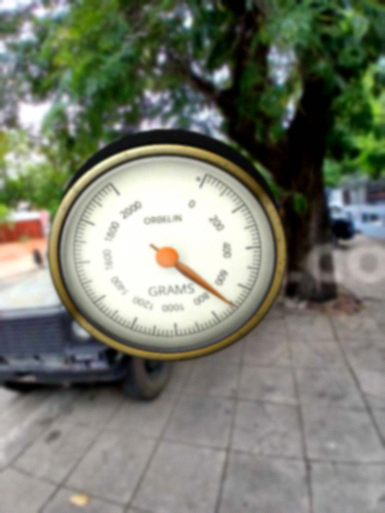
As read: 700 g
